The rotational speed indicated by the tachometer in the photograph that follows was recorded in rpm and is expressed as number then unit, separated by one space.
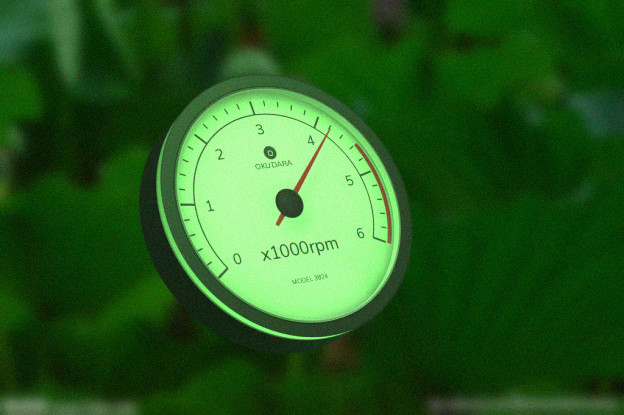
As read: 4200 rpm
